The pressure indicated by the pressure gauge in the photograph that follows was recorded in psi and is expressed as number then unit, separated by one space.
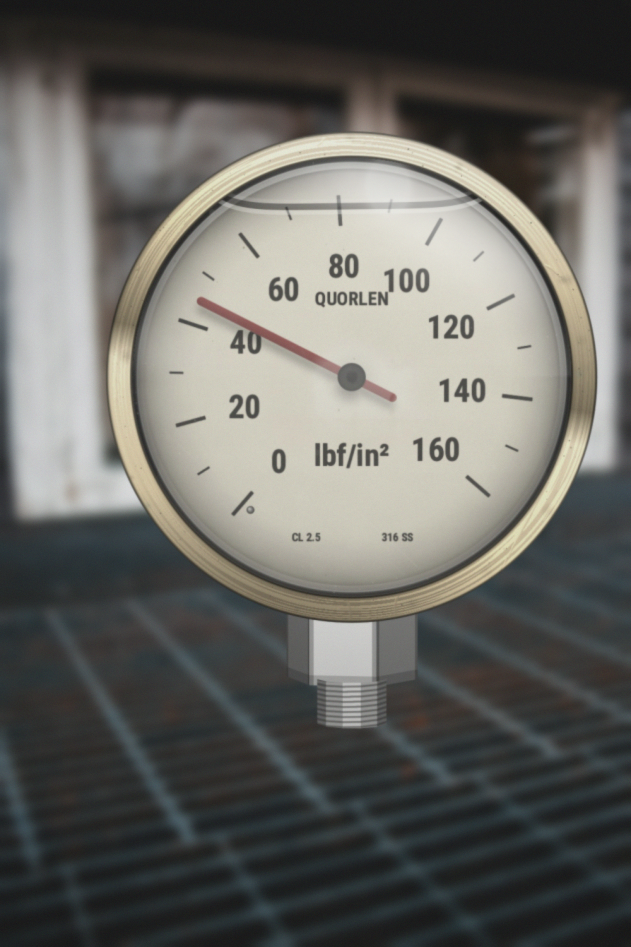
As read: 45 psi
